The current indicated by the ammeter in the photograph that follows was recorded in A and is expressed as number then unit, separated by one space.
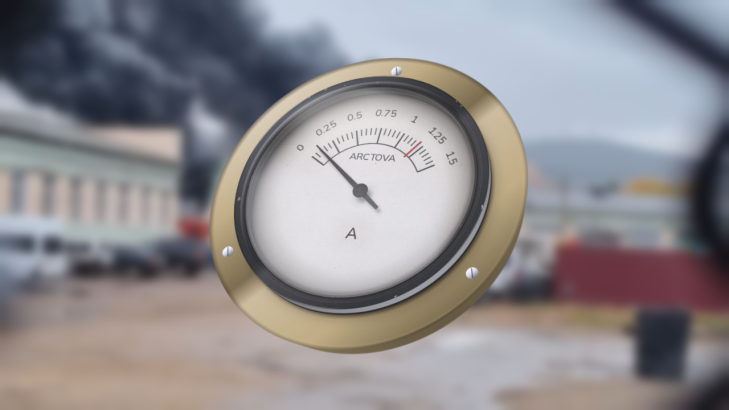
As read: 0.1 A
